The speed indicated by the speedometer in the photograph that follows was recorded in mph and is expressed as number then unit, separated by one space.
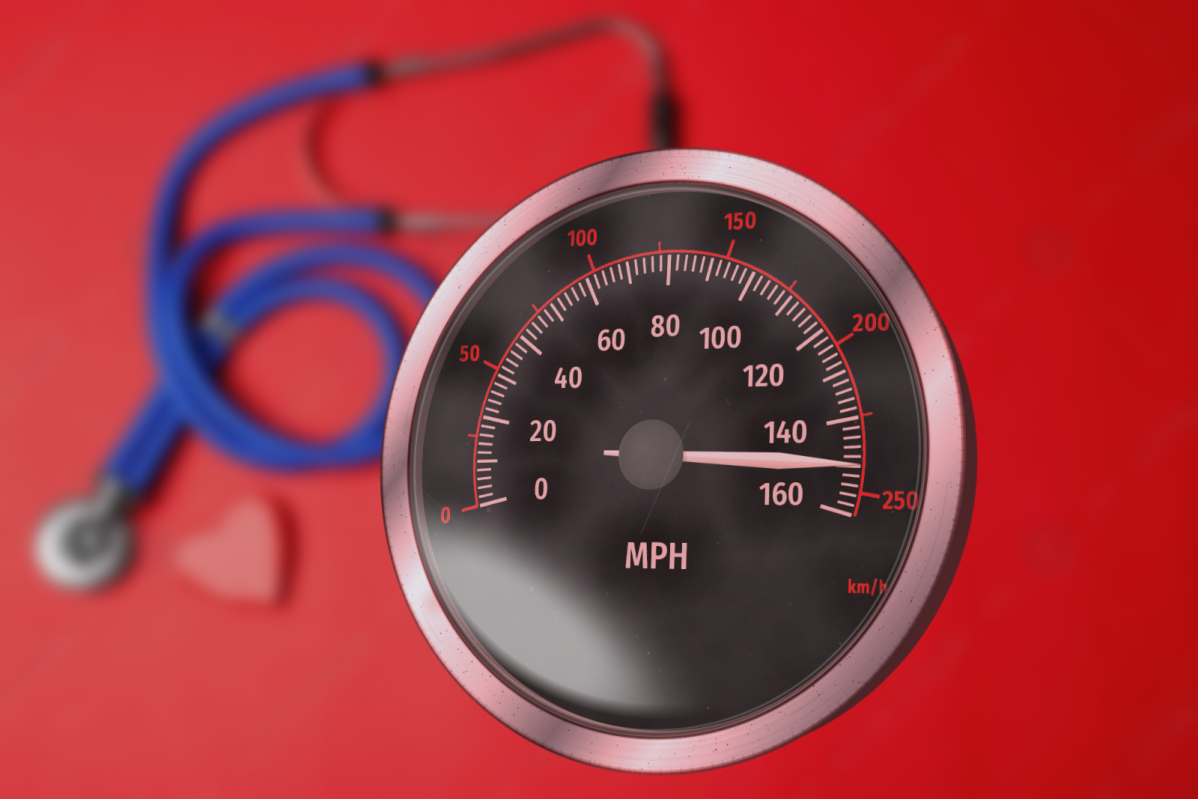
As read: 150 mph
